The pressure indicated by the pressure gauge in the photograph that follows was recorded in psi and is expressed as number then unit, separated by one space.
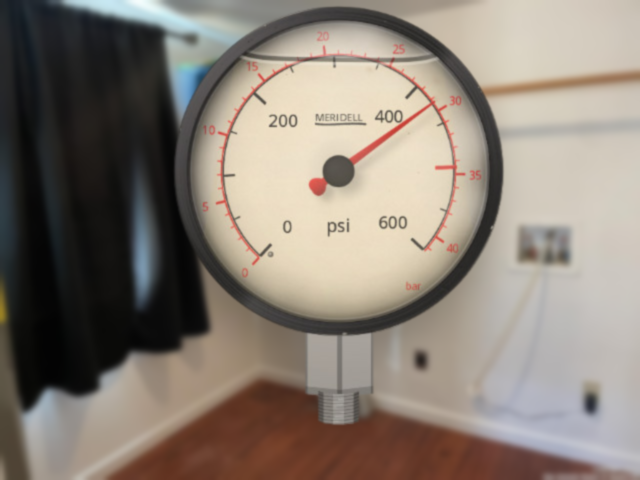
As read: 425 psi
